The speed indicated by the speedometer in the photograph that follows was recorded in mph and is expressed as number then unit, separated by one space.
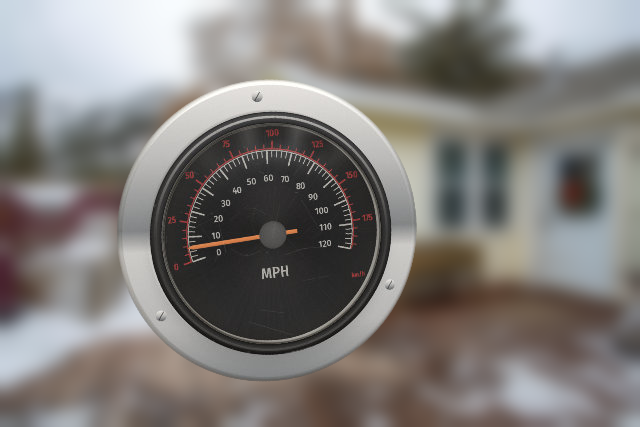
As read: 6 mph
